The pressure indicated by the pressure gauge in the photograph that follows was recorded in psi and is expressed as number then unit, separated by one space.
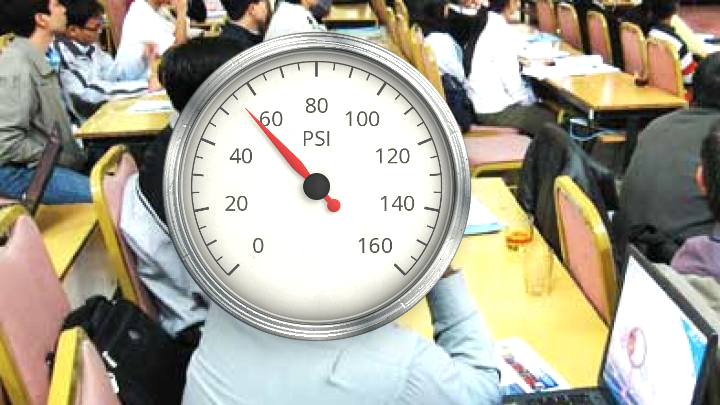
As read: 55 psi
